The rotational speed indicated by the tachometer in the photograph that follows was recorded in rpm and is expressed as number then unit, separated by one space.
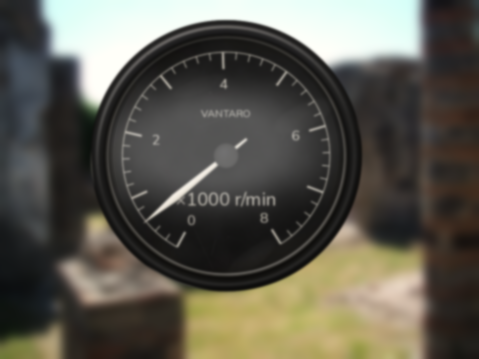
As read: 600 rpm
